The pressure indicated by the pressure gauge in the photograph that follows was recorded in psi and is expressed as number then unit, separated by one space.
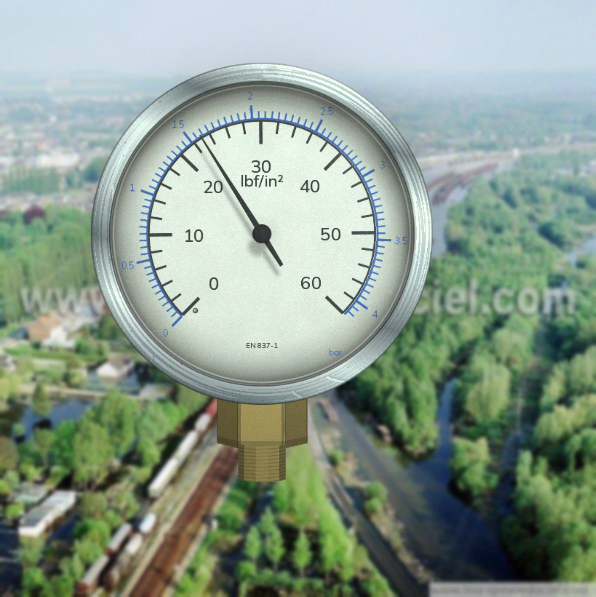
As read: 23 psi
